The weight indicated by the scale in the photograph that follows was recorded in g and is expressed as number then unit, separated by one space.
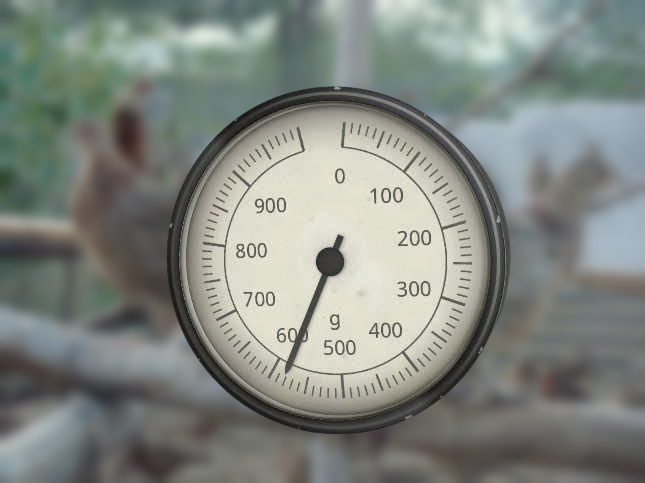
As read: 580 g
